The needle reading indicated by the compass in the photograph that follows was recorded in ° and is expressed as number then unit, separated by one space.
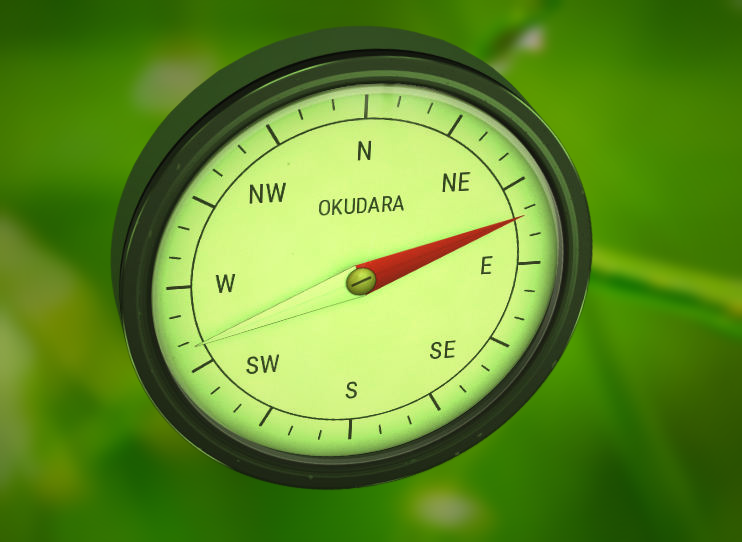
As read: 70 °
